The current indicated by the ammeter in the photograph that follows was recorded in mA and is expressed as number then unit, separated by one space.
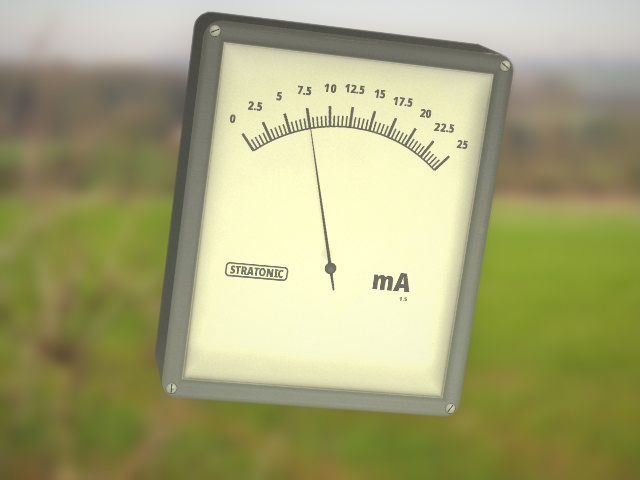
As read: 7.5 mA
